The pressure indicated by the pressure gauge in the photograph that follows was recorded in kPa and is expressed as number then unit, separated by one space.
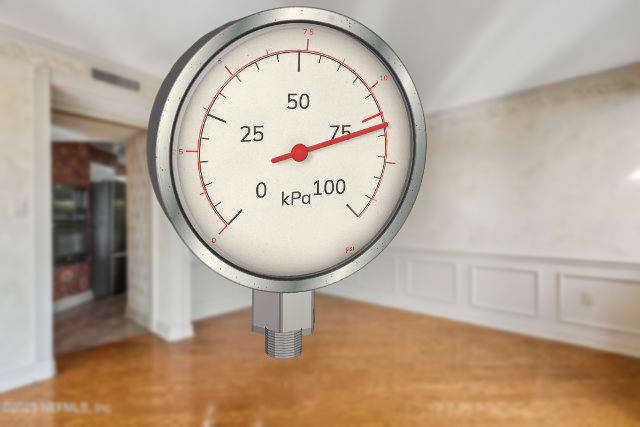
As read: 77.5 kPa
